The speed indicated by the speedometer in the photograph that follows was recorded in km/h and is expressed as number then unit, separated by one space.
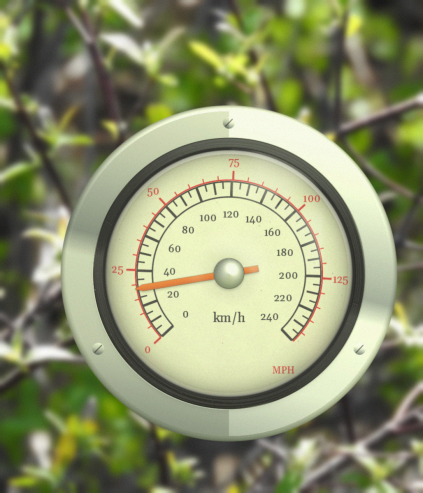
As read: 30 km/h
